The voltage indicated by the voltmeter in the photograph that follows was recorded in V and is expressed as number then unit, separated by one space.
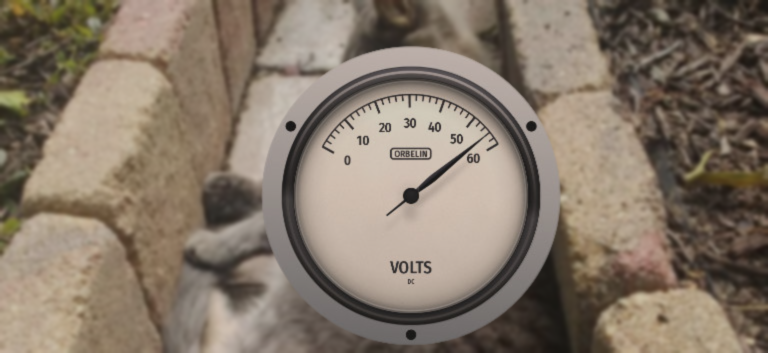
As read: 56 V
